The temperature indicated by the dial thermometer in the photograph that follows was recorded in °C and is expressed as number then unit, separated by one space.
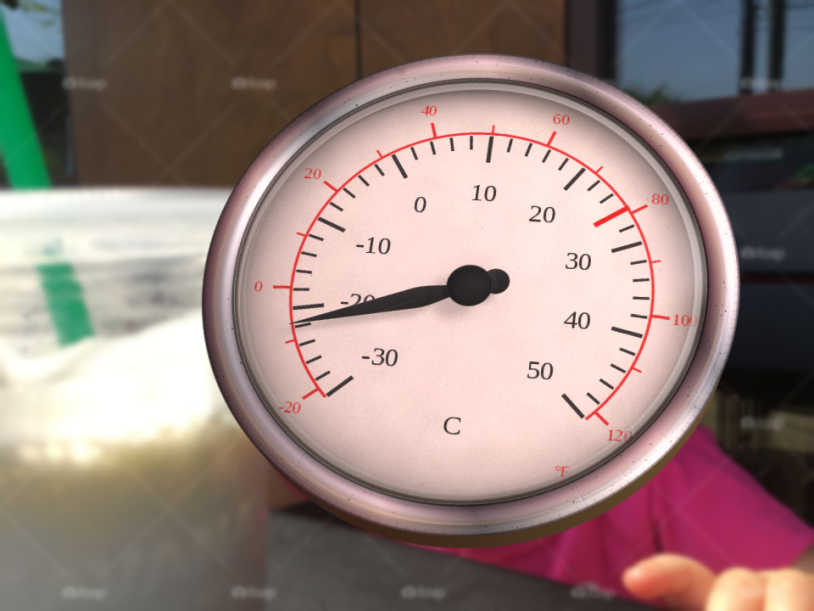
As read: -22 °C
